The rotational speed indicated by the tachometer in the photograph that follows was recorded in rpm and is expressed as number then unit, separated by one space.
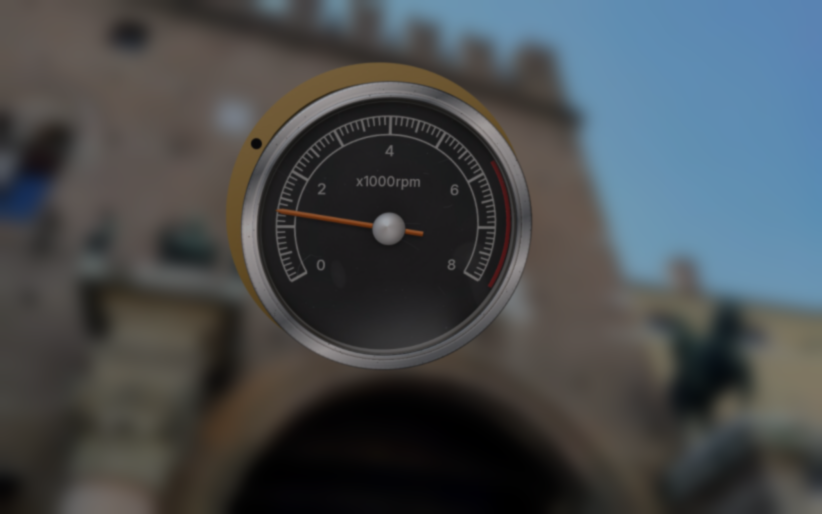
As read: 1300 rpm
